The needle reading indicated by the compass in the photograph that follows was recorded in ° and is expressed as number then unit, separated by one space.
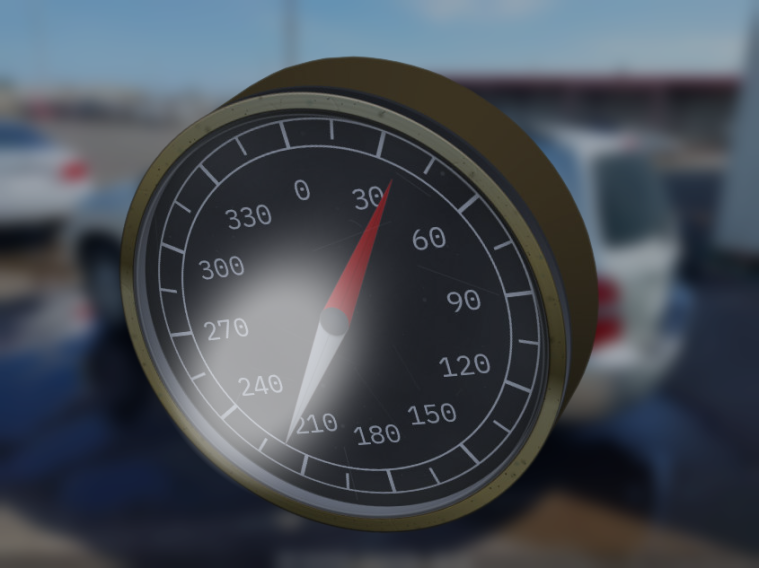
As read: 37.5 °
